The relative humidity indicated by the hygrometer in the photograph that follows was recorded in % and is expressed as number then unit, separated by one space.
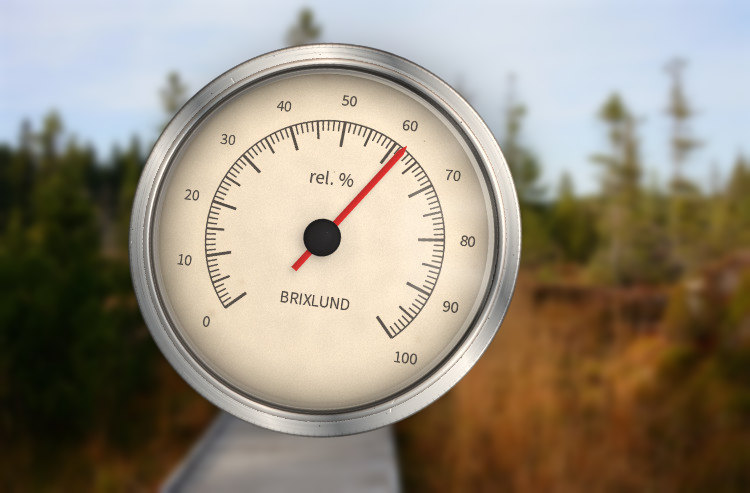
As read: 62 %
